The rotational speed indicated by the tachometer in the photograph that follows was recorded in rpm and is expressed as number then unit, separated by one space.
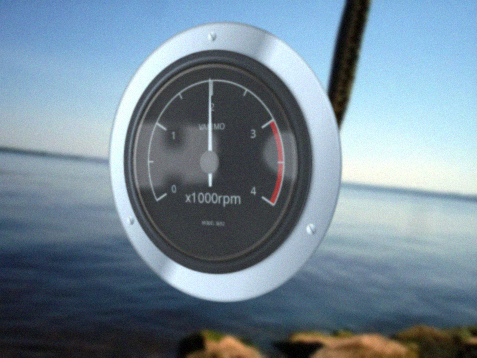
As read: 2000 rpm
